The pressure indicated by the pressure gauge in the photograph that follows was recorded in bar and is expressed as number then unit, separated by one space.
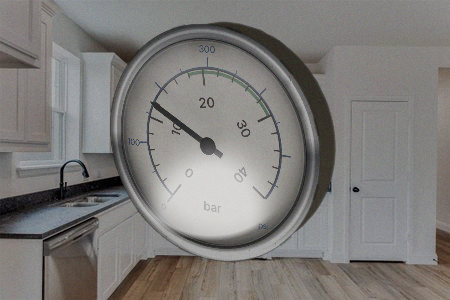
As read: 12 bar
